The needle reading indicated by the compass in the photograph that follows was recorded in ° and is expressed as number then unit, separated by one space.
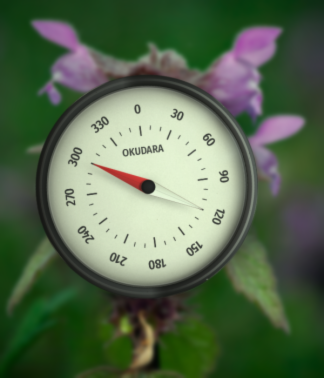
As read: 300 °
